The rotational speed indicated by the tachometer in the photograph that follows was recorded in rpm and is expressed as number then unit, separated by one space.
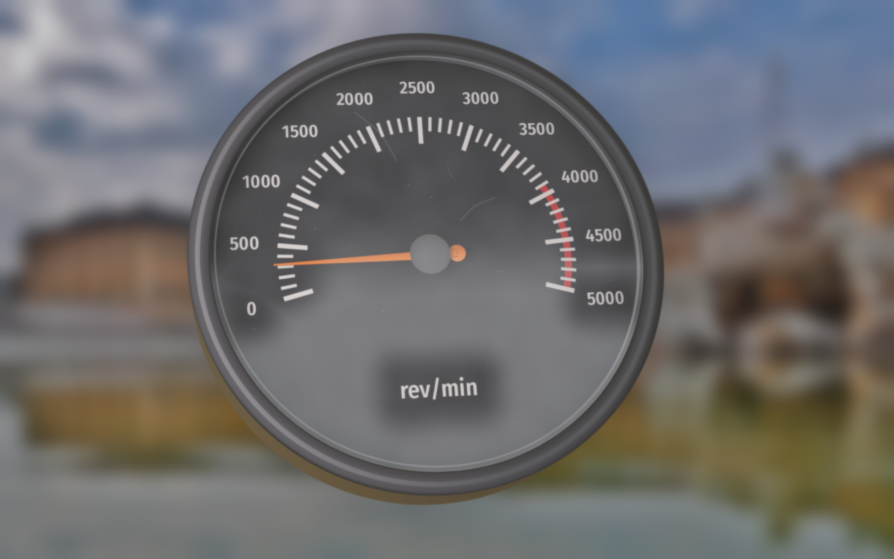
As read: 300 rpm
